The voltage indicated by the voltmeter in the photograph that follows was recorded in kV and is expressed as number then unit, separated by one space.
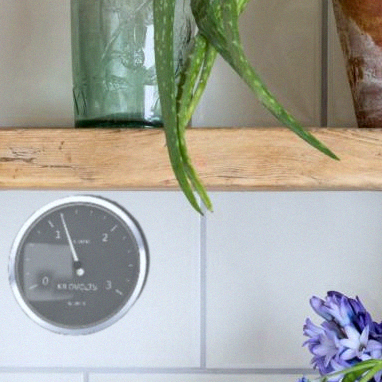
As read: 1.2 kV
